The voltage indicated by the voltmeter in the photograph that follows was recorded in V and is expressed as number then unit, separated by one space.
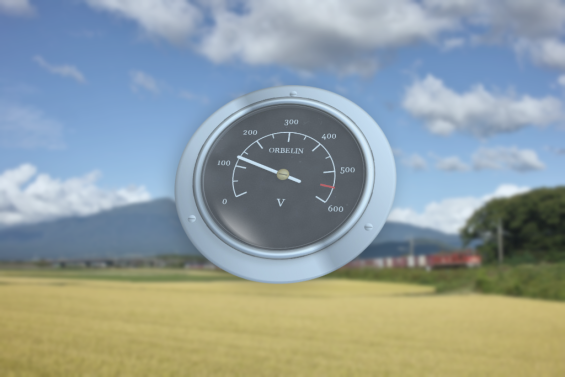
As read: 125 V
